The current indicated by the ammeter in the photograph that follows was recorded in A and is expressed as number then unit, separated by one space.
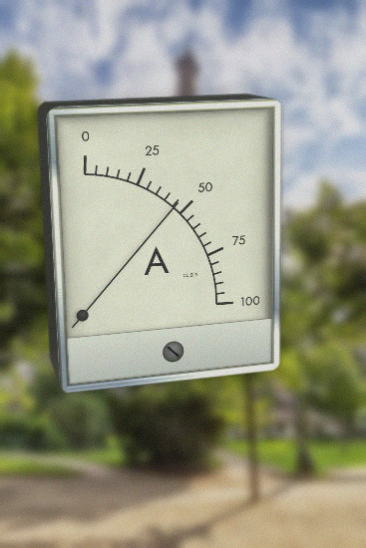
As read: 45 A
